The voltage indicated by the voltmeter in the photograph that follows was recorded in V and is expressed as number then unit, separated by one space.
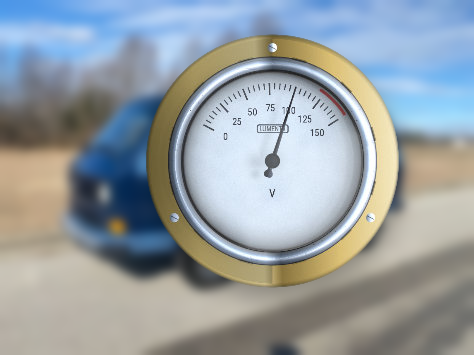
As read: 100 V
